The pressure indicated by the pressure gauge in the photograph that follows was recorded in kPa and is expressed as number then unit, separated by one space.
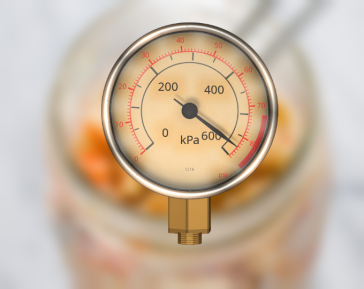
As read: 575 kPa
